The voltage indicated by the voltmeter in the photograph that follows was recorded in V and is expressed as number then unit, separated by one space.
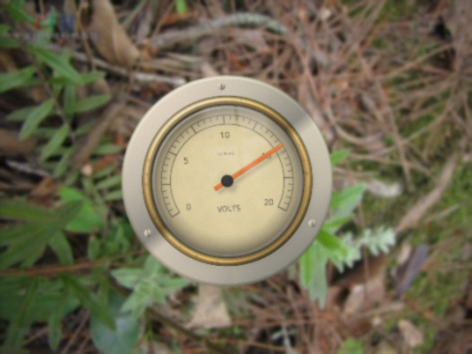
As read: 15 V
